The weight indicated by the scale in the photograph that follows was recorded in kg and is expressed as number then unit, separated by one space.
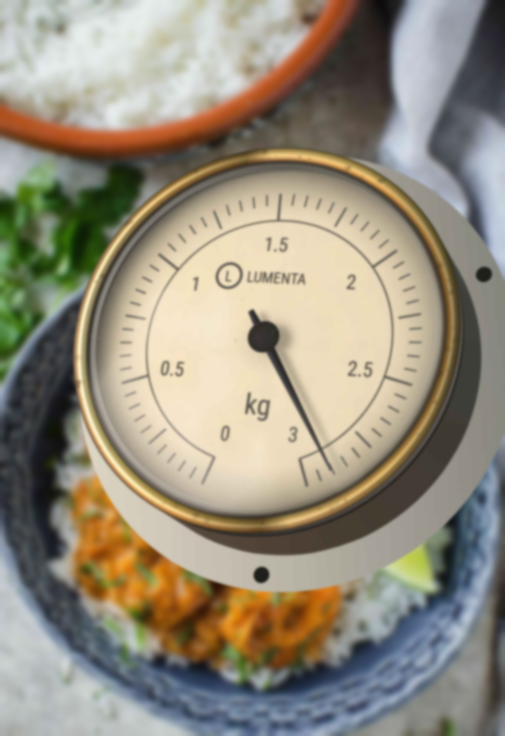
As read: 2.9 kg
